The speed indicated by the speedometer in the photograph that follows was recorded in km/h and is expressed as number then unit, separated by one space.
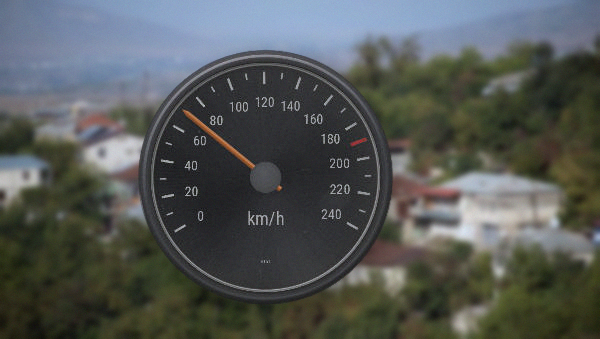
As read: 70 km/h
